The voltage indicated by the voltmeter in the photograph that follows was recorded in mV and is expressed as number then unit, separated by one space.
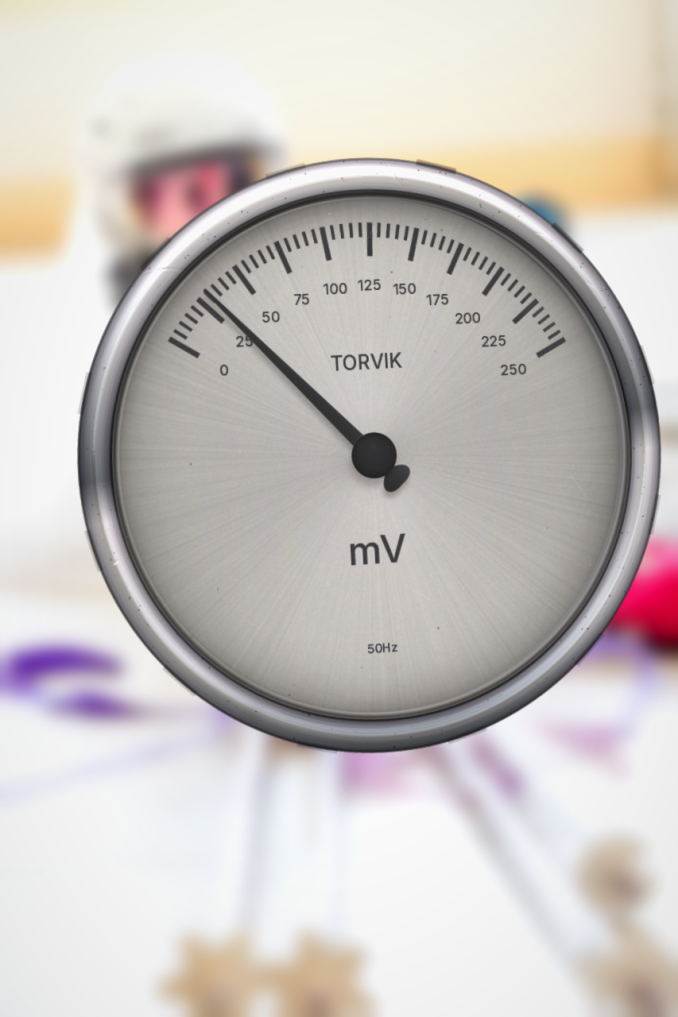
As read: 30 mV
